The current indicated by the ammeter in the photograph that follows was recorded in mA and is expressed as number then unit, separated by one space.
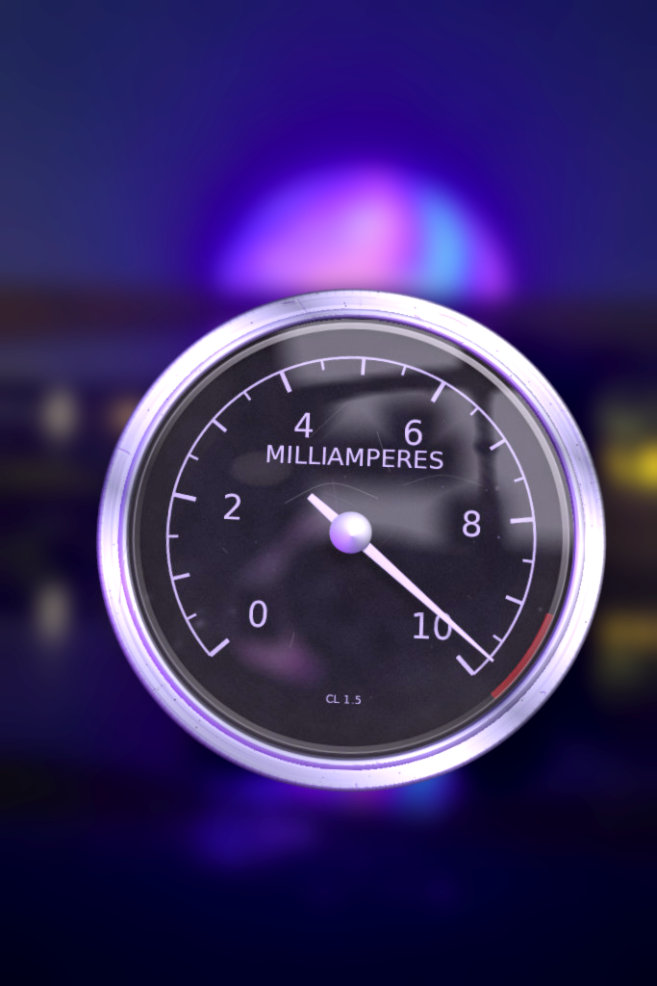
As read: 9.75 mA
